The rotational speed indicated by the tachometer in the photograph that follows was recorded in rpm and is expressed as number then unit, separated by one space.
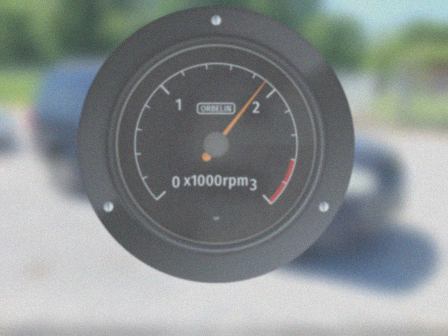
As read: 1900 rpm
